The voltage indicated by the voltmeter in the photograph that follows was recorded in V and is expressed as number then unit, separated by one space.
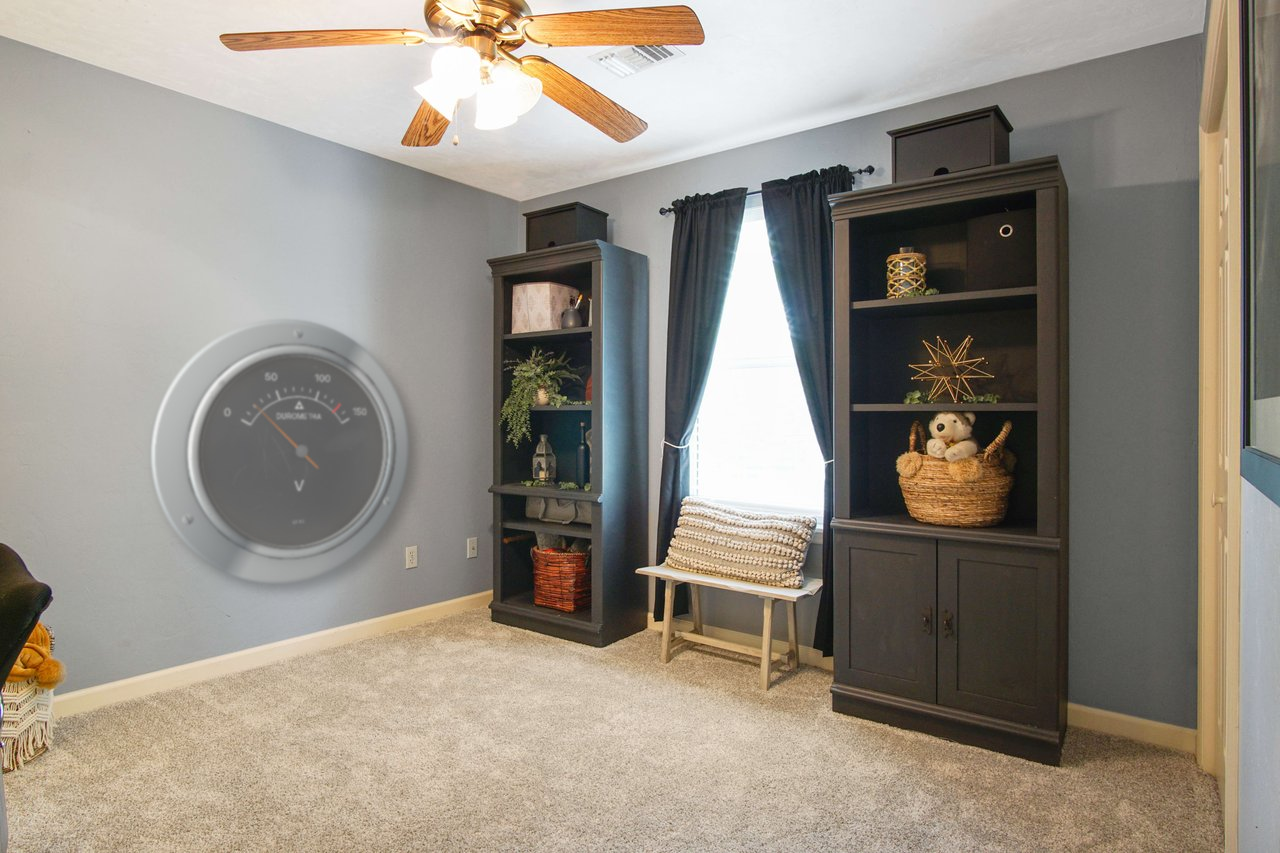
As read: 20 V
